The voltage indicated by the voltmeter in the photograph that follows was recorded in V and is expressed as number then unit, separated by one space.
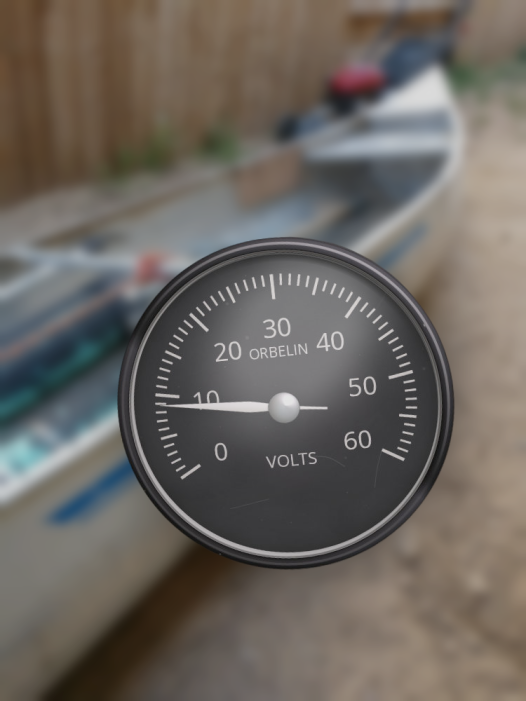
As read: 9 V
